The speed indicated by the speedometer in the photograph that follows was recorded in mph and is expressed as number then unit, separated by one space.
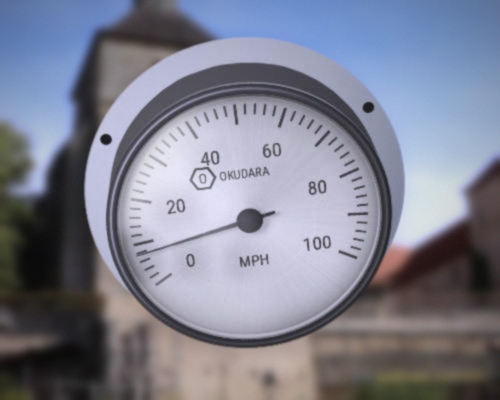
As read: 8 mph
